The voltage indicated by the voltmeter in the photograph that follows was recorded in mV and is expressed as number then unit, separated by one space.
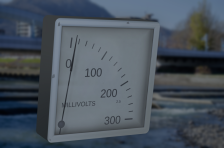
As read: 10 mV
